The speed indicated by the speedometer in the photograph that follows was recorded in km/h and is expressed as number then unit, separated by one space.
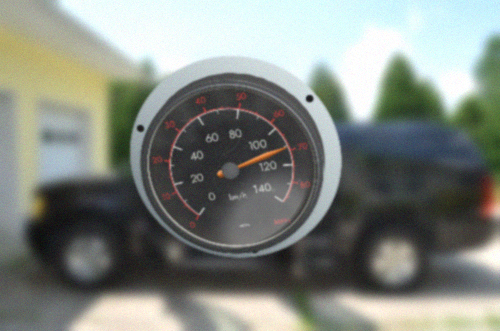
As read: 110 km/h
